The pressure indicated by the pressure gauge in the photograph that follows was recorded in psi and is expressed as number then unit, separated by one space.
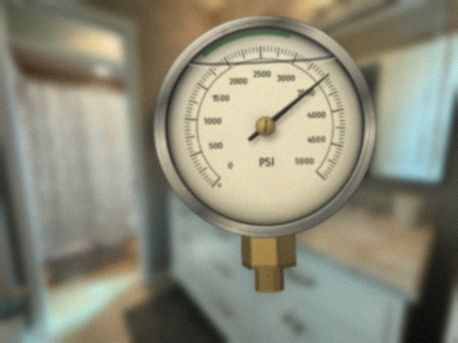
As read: 3500 psi
